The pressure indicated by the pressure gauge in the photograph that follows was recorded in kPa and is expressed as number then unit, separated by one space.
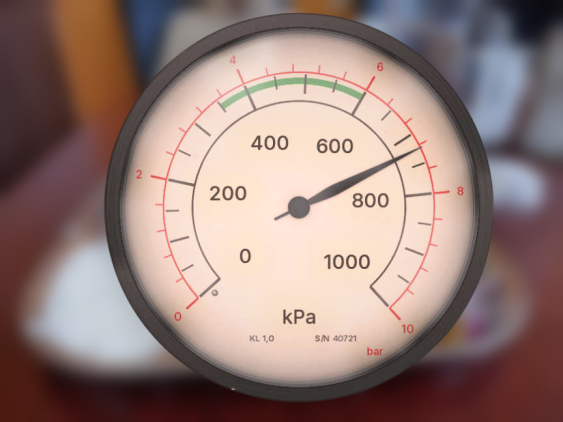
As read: 725 kPa
